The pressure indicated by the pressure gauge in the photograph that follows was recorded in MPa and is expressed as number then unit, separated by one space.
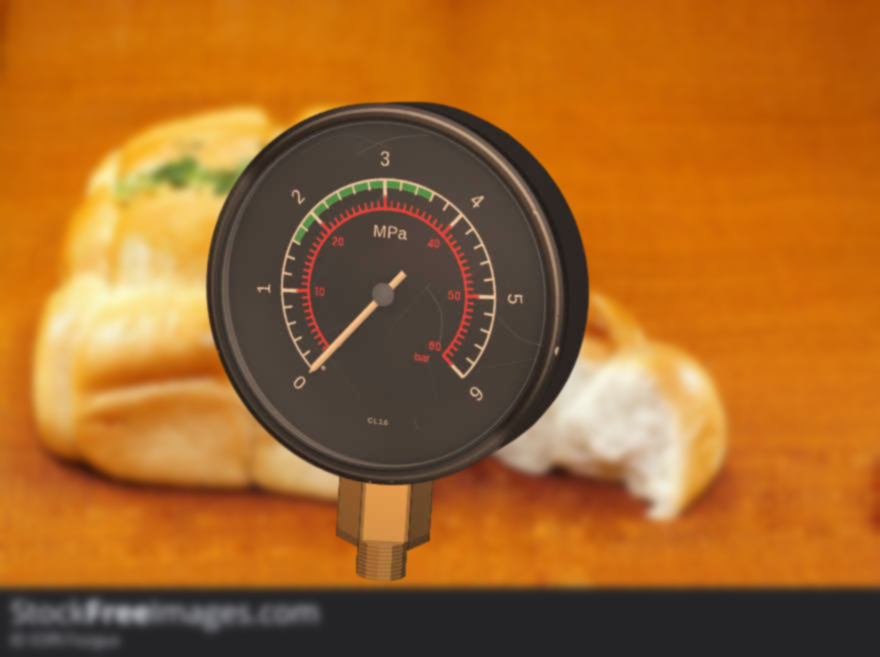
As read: 0 MPa
